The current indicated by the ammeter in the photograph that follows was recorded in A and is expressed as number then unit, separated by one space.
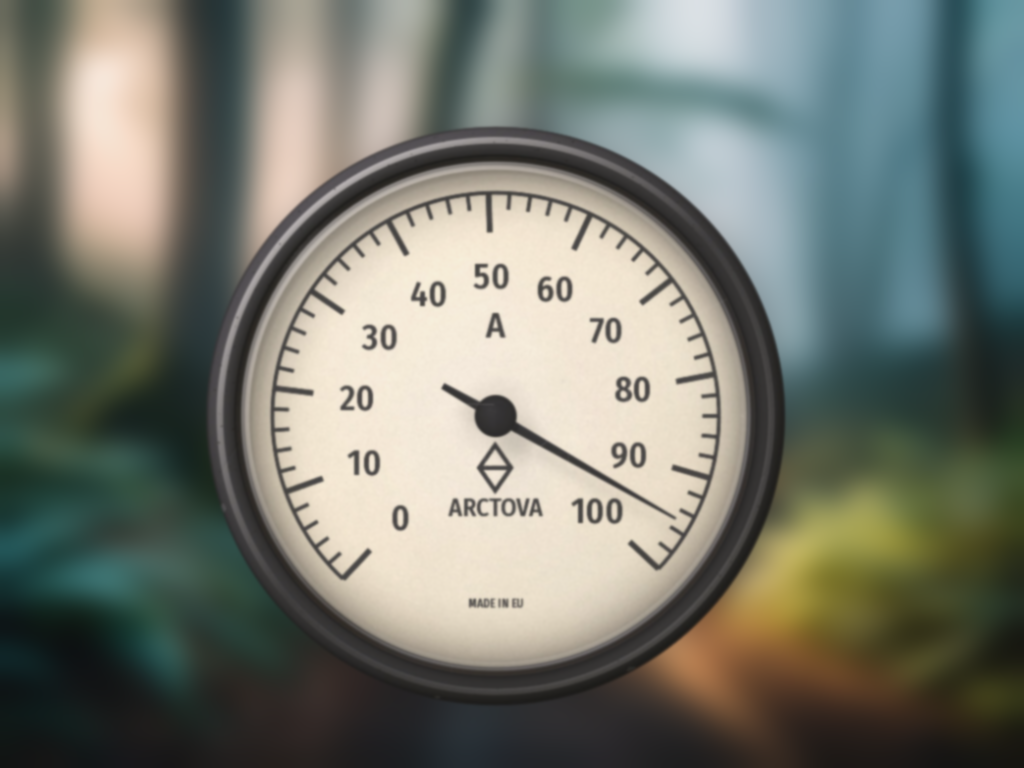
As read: 95 A
